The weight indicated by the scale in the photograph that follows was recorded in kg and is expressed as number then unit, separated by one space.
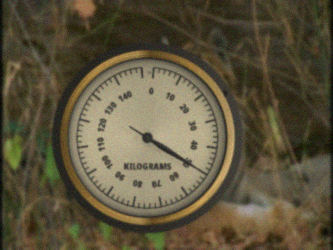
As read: 50 kg
